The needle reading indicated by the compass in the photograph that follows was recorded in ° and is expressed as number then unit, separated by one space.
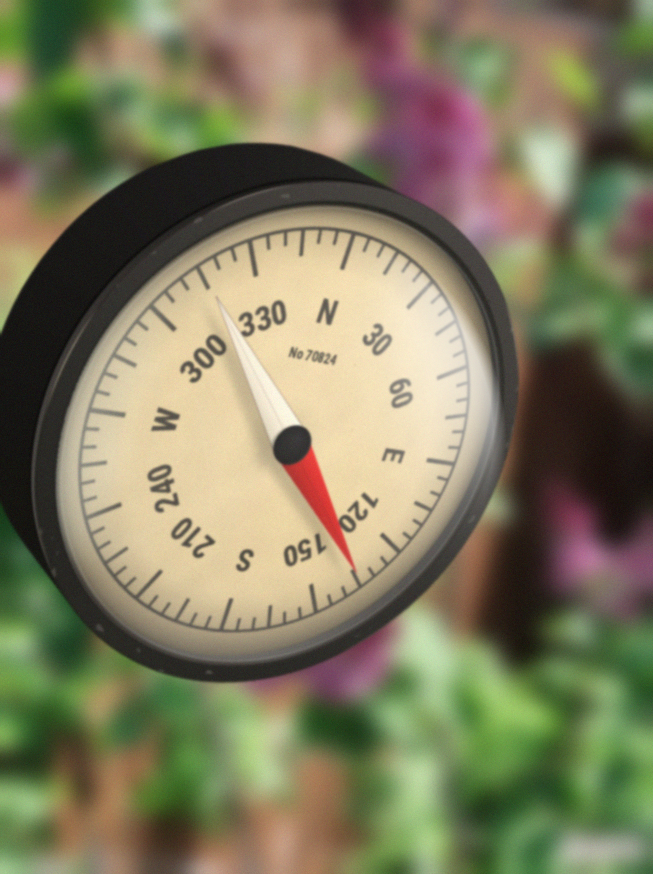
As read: 135 °
